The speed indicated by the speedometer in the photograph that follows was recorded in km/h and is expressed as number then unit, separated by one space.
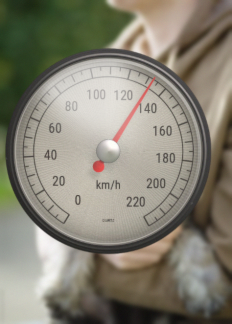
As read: 132.5 km/h
